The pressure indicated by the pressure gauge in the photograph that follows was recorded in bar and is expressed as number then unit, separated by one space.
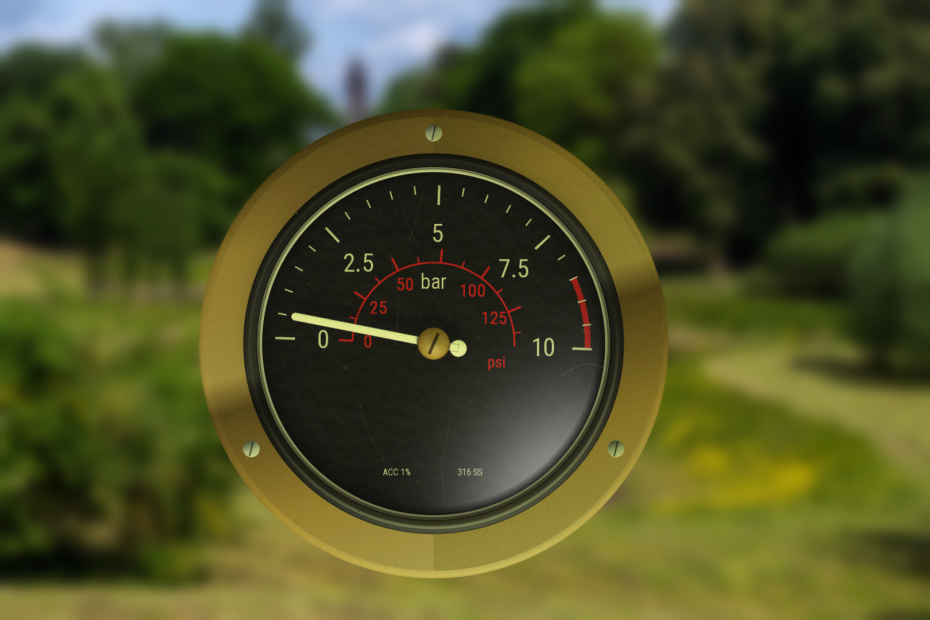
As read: 0.5 bar
